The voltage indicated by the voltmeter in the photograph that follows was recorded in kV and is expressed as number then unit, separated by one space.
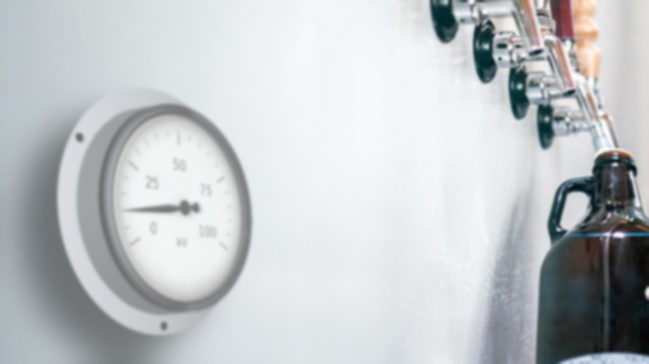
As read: 10 kV
